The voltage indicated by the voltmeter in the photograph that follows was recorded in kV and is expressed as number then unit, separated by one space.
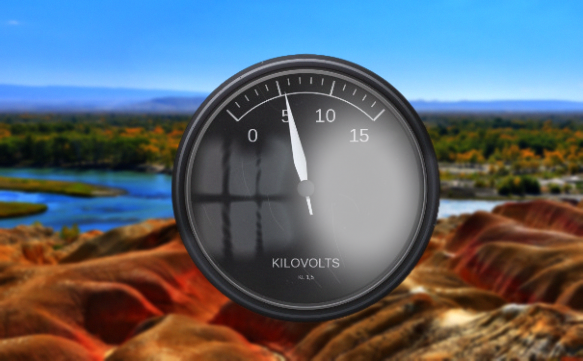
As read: 5.5 kV
